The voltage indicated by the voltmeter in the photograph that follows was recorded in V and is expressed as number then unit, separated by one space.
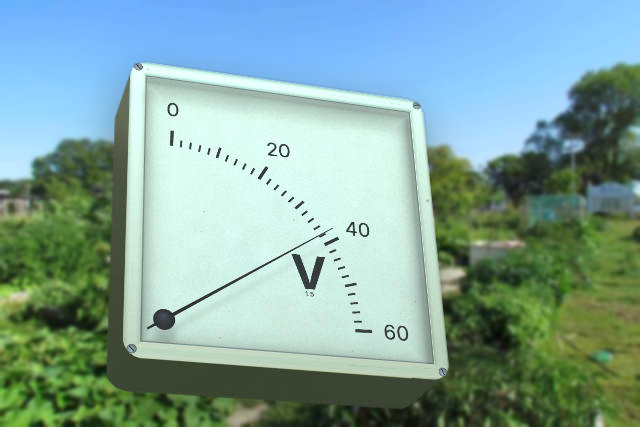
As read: 38 V
